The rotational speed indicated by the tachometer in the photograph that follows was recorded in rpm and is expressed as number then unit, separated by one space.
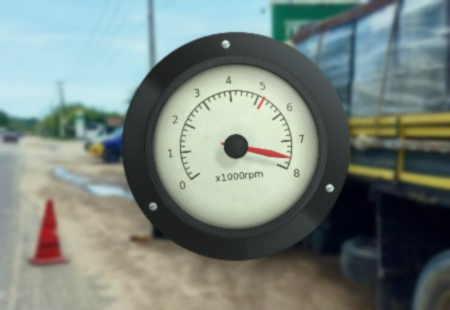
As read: 7600 rpm
